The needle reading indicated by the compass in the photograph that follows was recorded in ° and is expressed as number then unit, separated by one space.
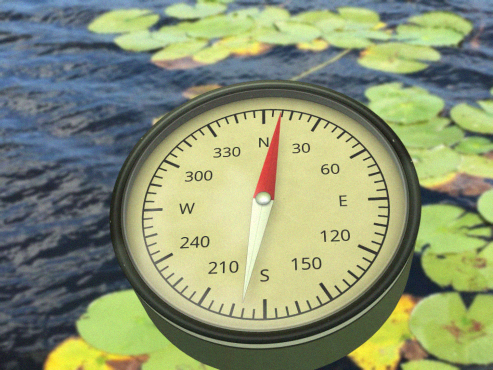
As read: 10 °
